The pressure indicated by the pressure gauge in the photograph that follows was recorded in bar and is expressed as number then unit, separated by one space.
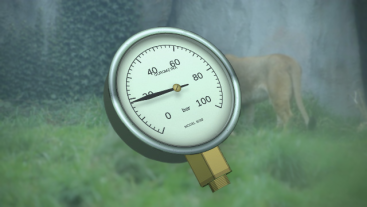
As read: 18 bar
